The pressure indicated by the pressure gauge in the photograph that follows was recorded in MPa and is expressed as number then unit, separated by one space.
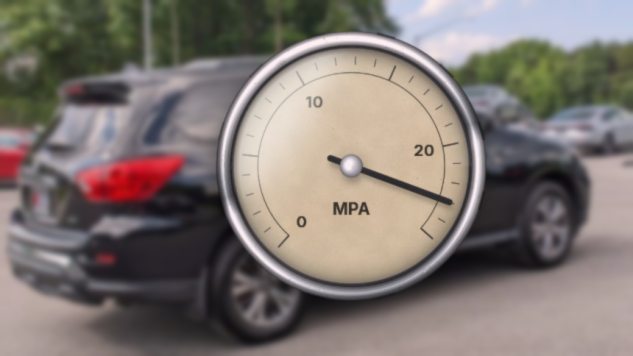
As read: 23 MPa
